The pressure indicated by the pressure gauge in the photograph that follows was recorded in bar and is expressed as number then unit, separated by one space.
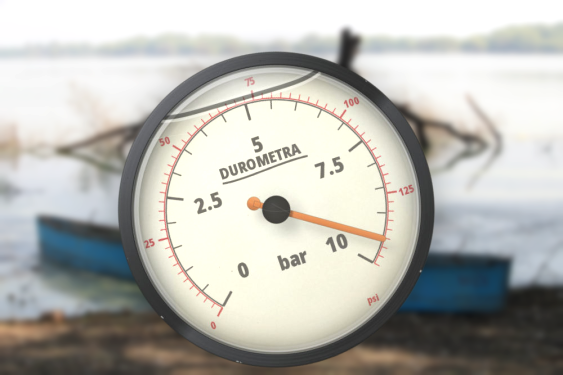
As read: 9.5 bar
